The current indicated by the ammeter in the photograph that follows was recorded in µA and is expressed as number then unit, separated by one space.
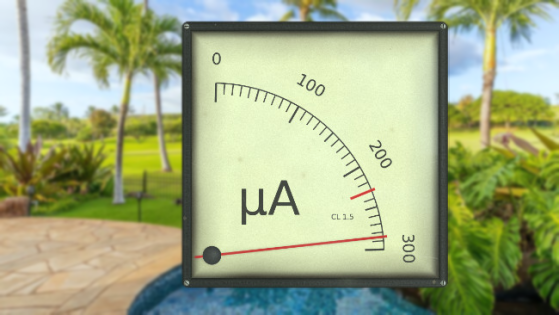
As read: 285 µA
